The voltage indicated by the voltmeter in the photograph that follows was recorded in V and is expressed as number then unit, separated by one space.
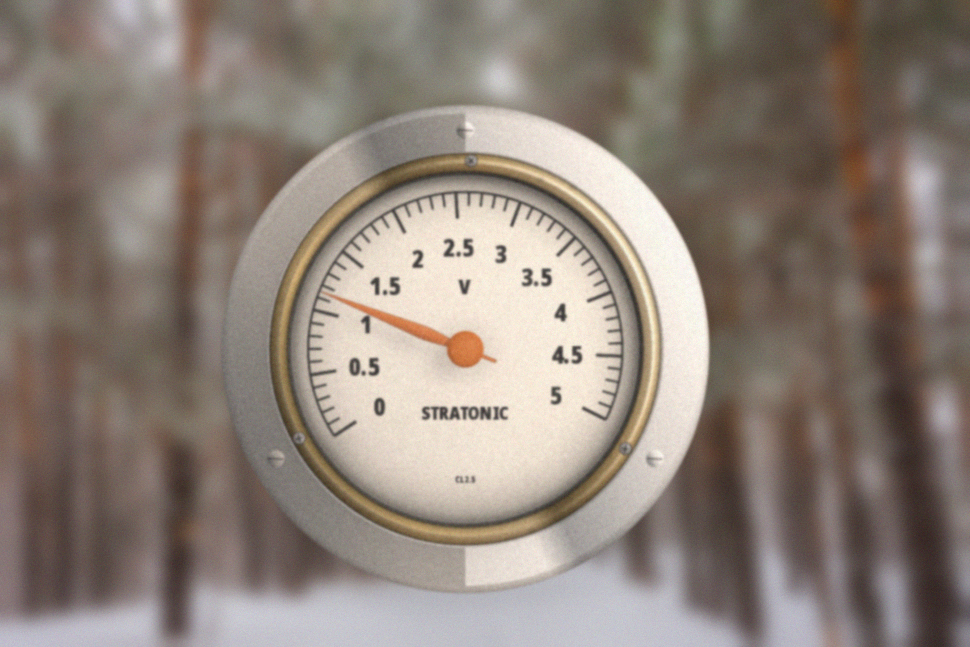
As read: 1.15 V
